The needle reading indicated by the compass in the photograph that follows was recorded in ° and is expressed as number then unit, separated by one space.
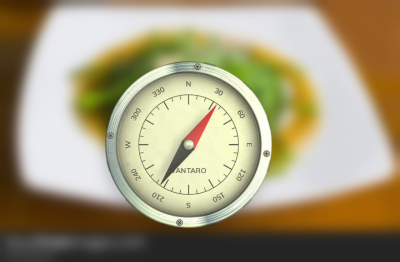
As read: 35 °
